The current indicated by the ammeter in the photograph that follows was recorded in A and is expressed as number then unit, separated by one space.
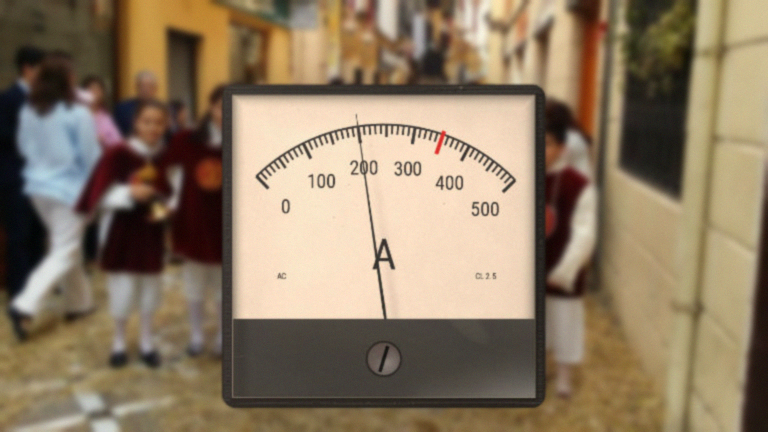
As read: 200 A
